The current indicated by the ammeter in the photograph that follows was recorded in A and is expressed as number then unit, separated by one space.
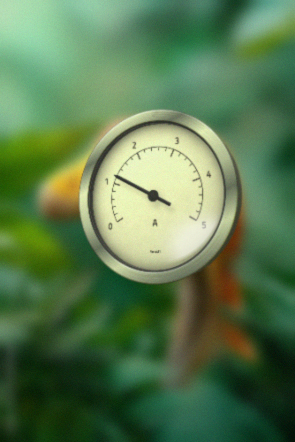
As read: 1.2 A
